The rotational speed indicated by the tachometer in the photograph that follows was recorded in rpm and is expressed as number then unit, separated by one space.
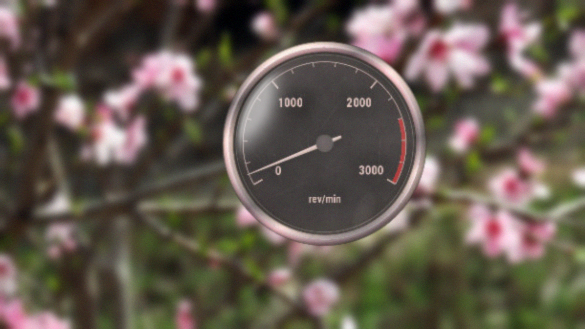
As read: 100 rpm
